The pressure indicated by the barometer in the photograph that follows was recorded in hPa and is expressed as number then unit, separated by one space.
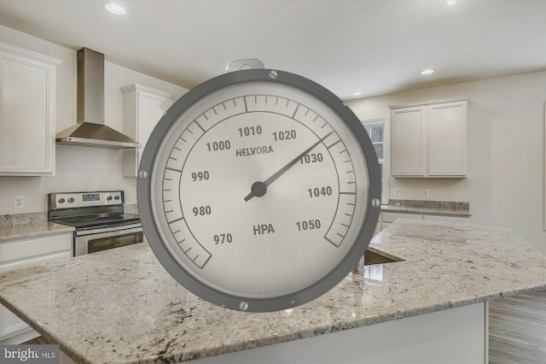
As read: 1028 hPa
